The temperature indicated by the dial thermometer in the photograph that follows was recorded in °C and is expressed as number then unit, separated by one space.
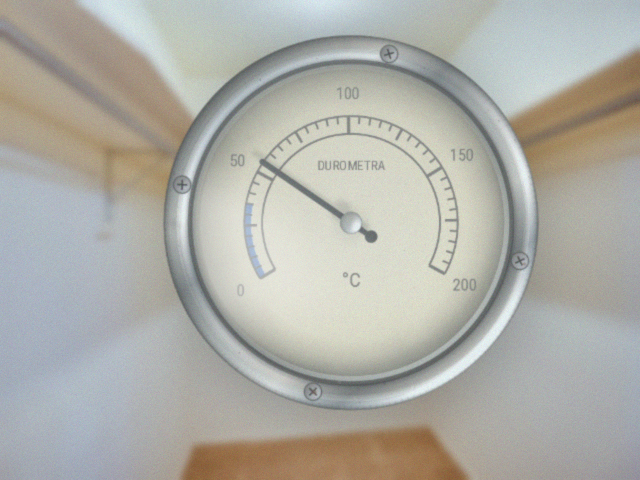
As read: 55 °C
